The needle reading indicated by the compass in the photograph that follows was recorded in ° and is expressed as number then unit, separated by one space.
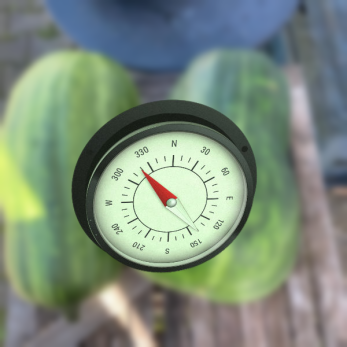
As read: 320 °
